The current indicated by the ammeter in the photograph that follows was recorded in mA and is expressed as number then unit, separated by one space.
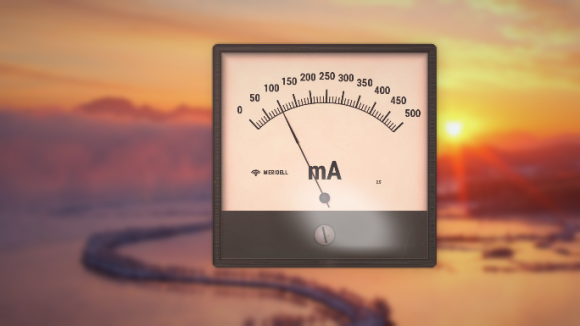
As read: 100 mA
